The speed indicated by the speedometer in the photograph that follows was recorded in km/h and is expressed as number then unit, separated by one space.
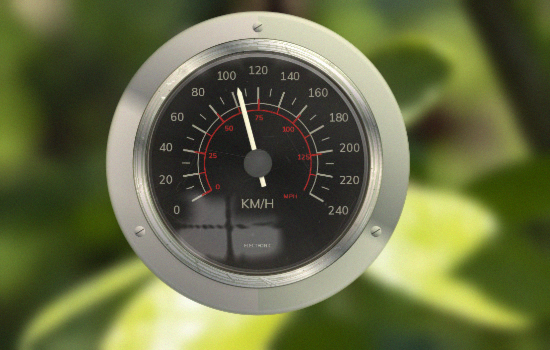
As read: 105 km/h
